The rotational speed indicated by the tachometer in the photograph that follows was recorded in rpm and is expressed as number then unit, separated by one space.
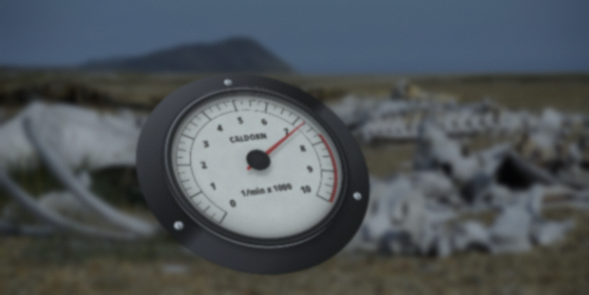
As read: 7250 rpm
